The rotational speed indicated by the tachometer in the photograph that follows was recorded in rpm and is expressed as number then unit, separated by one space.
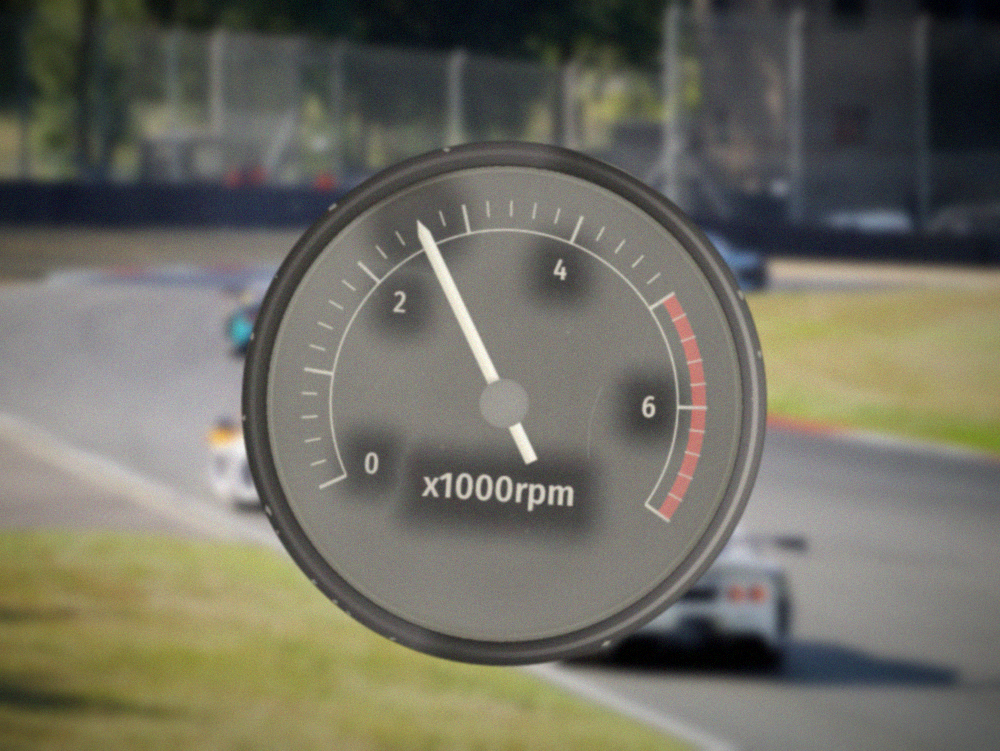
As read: 2600 rpm
